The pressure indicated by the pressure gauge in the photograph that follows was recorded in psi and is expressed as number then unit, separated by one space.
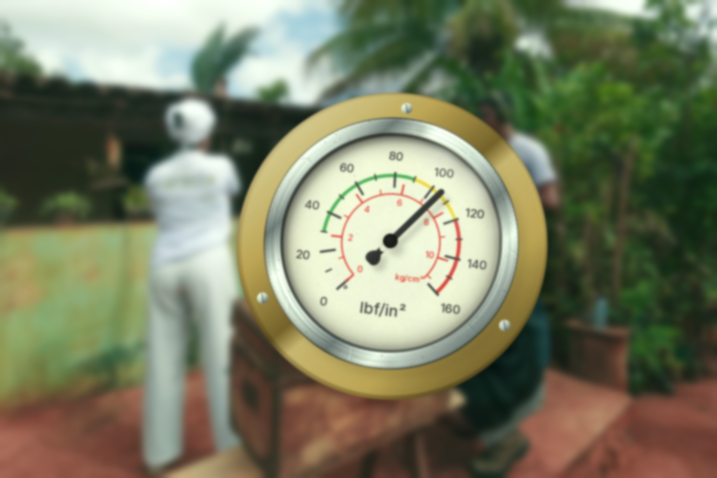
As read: 105 psi
